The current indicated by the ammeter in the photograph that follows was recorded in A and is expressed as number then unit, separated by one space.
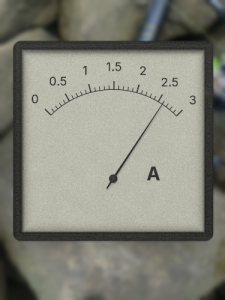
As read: 2.6 A
